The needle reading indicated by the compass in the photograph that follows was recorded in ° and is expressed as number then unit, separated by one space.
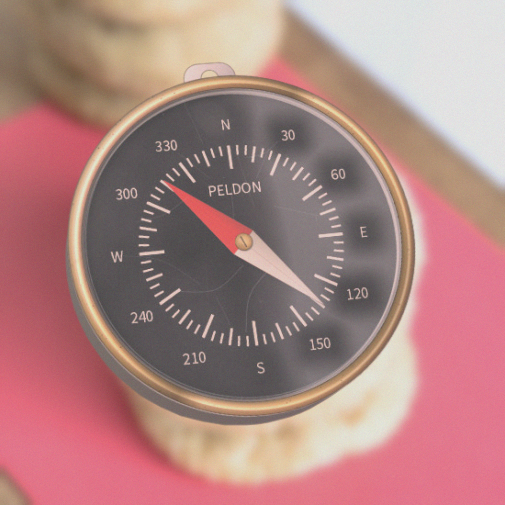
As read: 315 °
